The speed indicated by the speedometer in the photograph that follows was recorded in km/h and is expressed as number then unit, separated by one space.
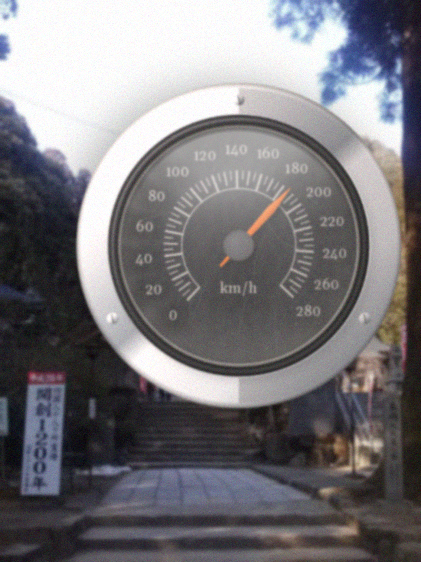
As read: 185 km/h
